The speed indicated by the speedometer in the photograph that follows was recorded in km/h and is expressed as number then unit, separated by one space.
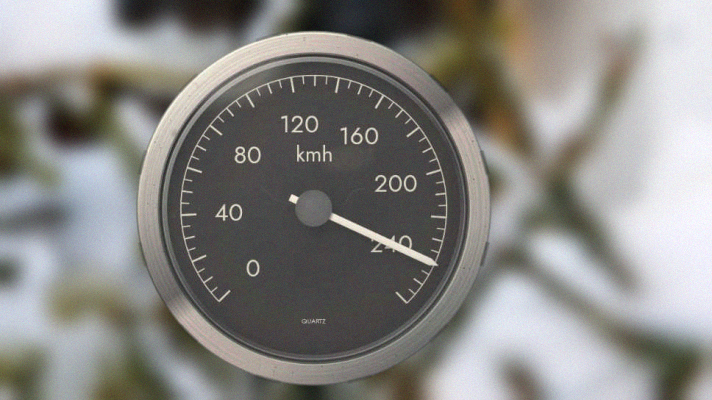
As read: 240 km/h
